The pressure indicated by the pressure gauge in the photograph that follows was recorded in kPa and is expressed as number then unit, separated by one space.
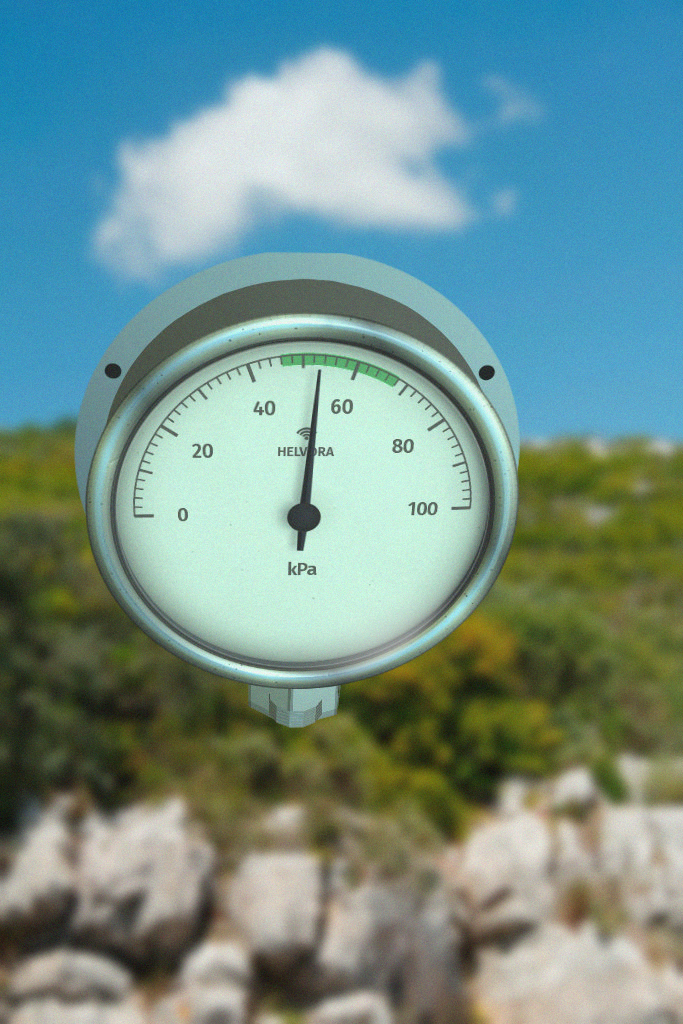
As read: 53 kPa
